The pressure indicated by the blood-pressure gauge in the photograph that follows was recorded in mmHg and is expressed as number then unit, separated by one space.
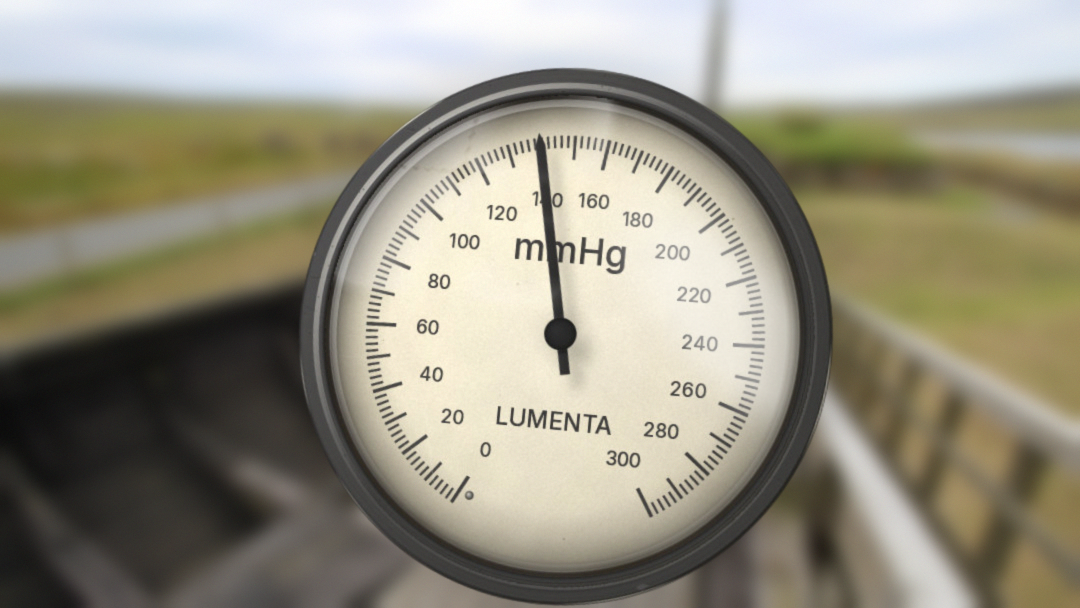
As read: 140 mmHg
